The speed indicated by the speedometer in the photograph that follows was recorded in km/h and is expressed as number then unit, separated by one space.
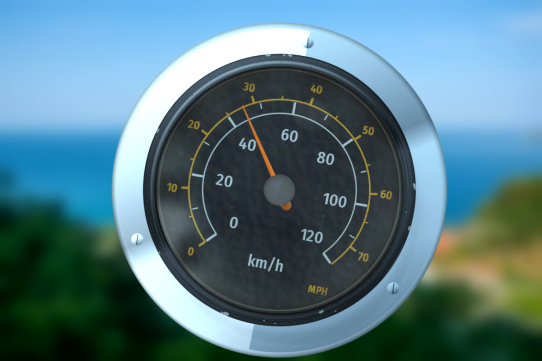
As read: 45 km/h
